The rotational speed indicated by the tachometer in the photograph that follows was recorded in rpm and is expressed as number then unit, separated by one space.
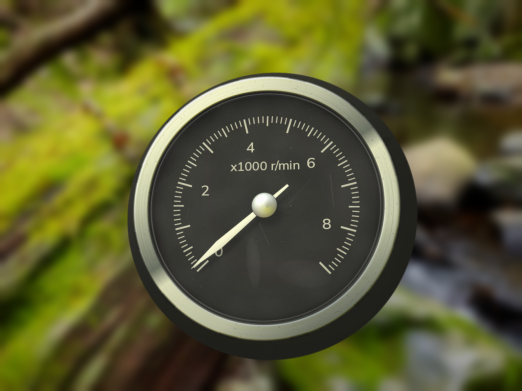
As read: 100 rpm
